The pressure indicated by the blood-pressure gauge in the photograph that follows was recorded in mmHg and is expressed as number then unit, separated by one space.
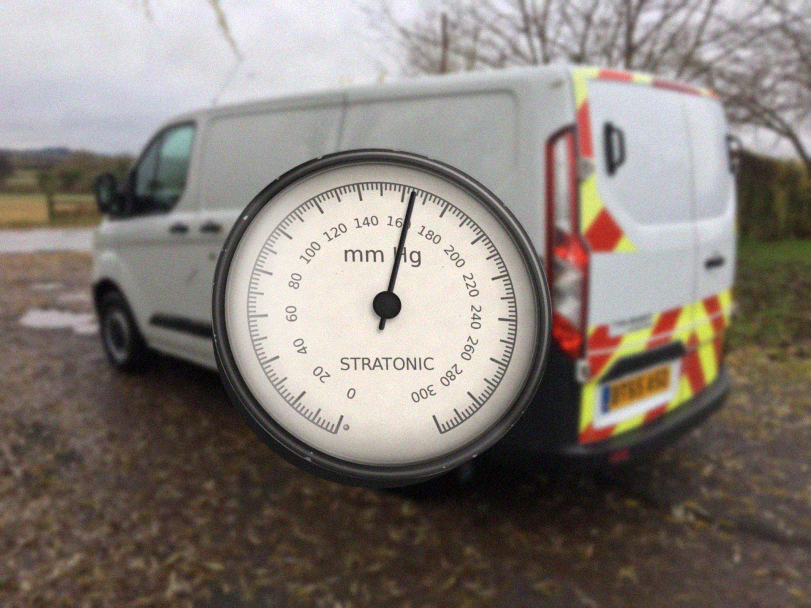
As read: 164 mmHg
